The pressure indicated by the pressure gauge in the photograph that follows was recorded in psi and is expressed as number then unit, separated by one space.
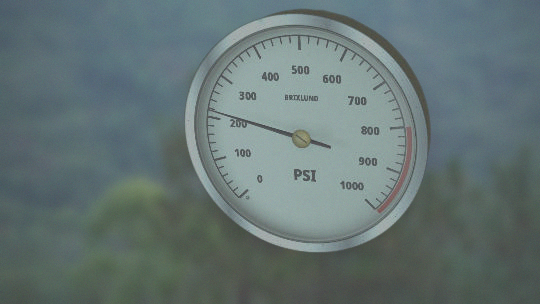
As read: 220 psi
